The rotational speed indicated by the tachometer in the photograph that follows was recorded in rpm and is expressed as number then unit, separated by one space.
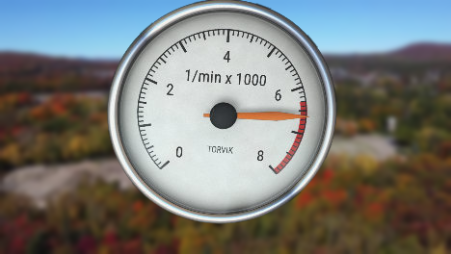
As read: 6600 rpm
